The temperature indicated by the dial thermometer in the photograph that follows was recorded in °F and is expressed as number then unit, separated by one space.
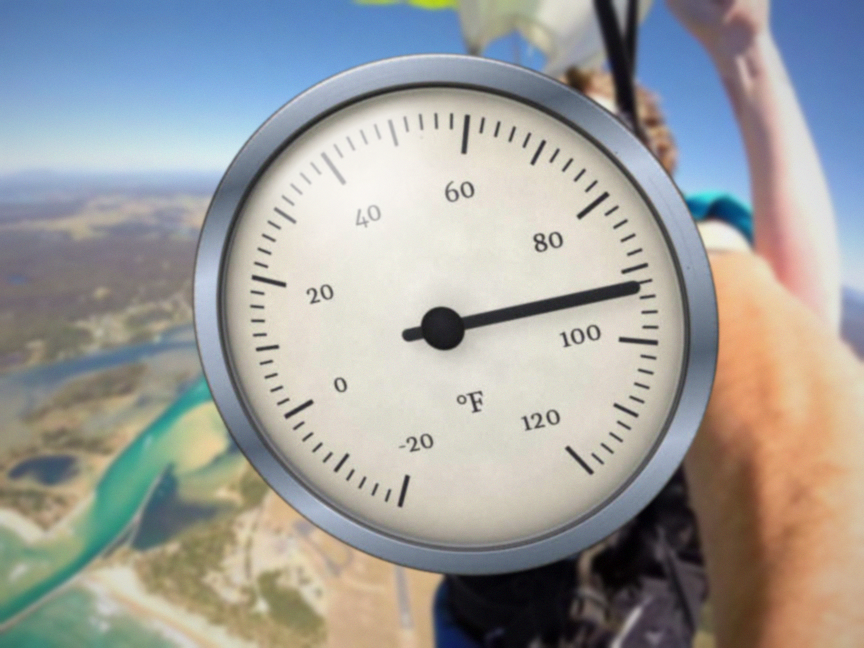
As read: 92 °F
